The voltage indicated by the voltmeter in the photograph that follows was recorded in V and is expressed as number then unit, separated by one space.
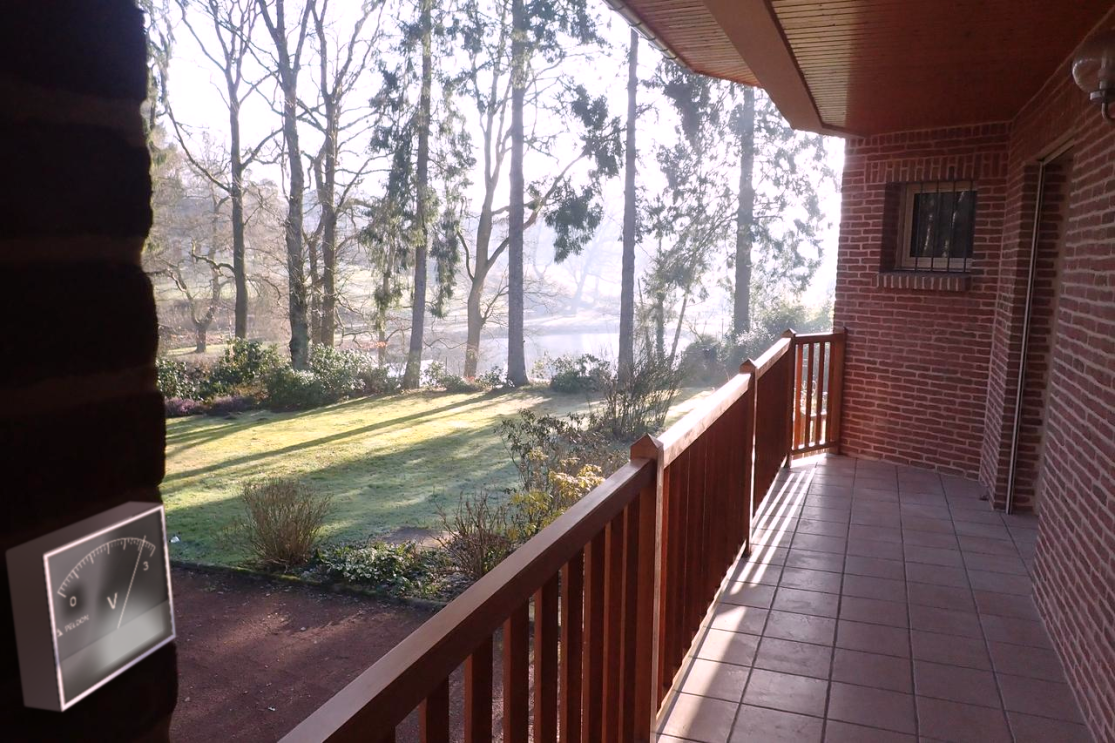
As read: 2.5 V
